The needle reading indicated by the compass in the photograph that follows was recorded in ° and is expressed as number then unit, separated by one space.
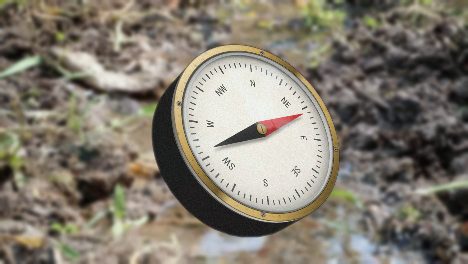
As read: 65 °
